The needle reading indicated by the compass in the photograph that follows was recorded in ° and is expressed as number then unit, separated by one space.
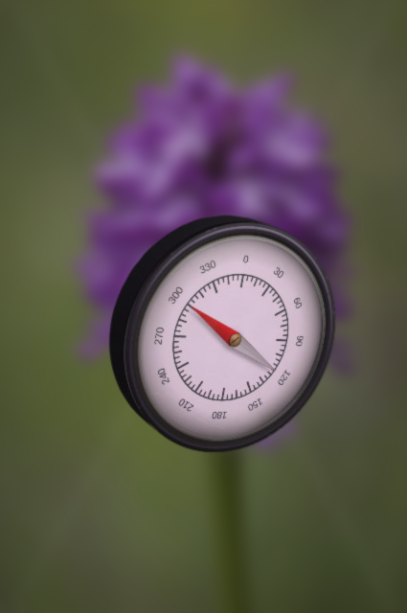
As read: 300 °
